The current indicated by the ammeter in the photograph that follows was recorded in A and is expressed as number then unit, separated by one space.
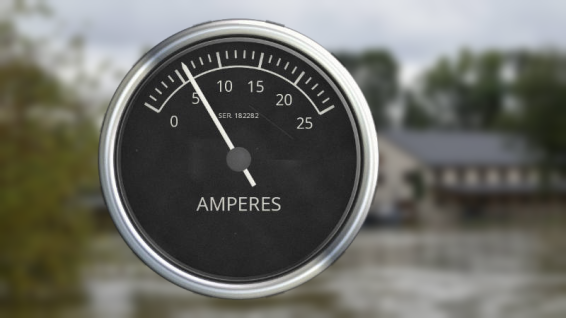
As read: 6 A
